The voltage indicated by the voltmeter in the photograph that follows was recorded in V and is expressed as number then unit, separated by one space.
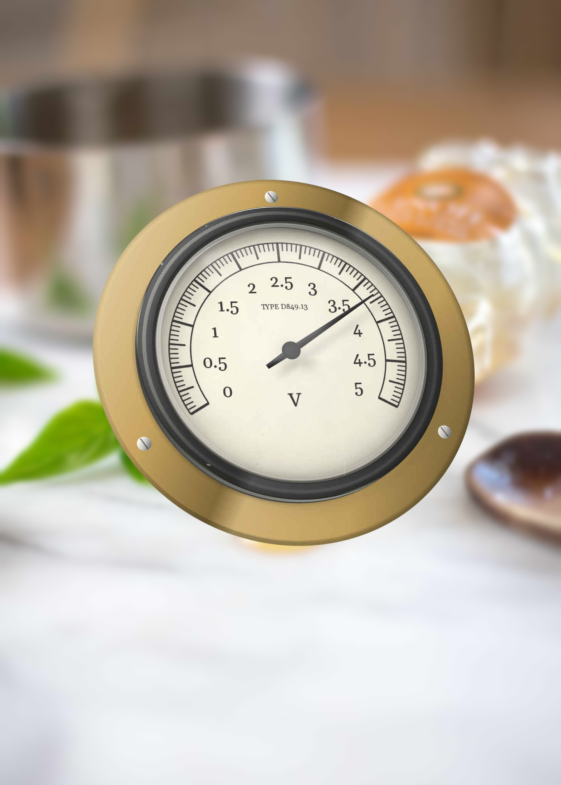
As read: 3.7 V
